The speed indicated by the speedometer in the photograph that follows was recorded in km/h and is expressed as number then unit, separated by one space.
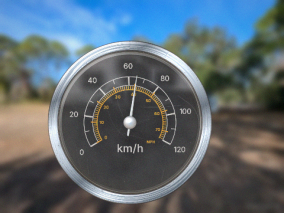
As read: 65 km/h
